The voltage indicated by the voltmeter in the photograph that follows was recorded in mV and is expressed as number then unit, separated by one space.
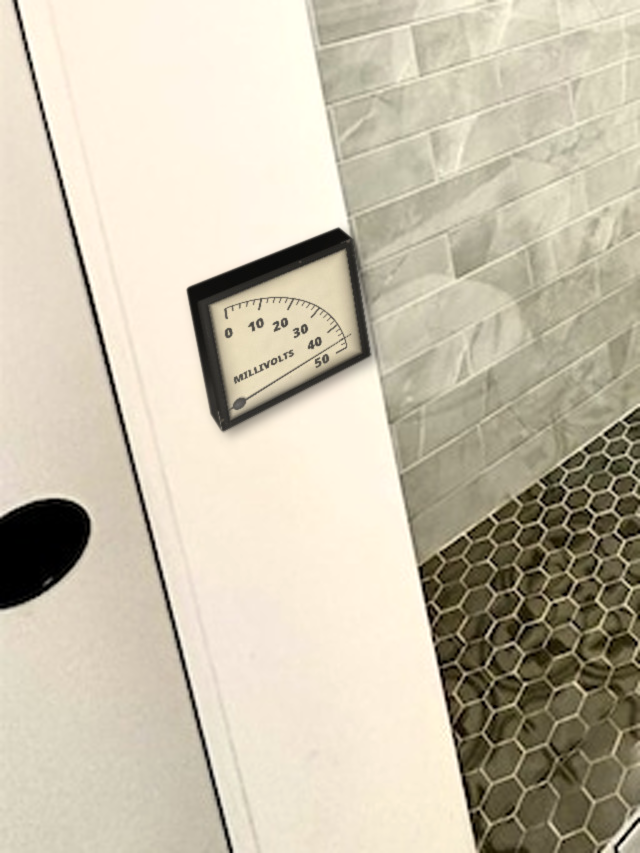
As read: 46 mV
